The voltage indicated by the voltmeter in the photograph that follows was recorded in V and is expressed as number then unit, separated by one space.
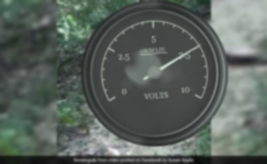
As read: 7.5 V
